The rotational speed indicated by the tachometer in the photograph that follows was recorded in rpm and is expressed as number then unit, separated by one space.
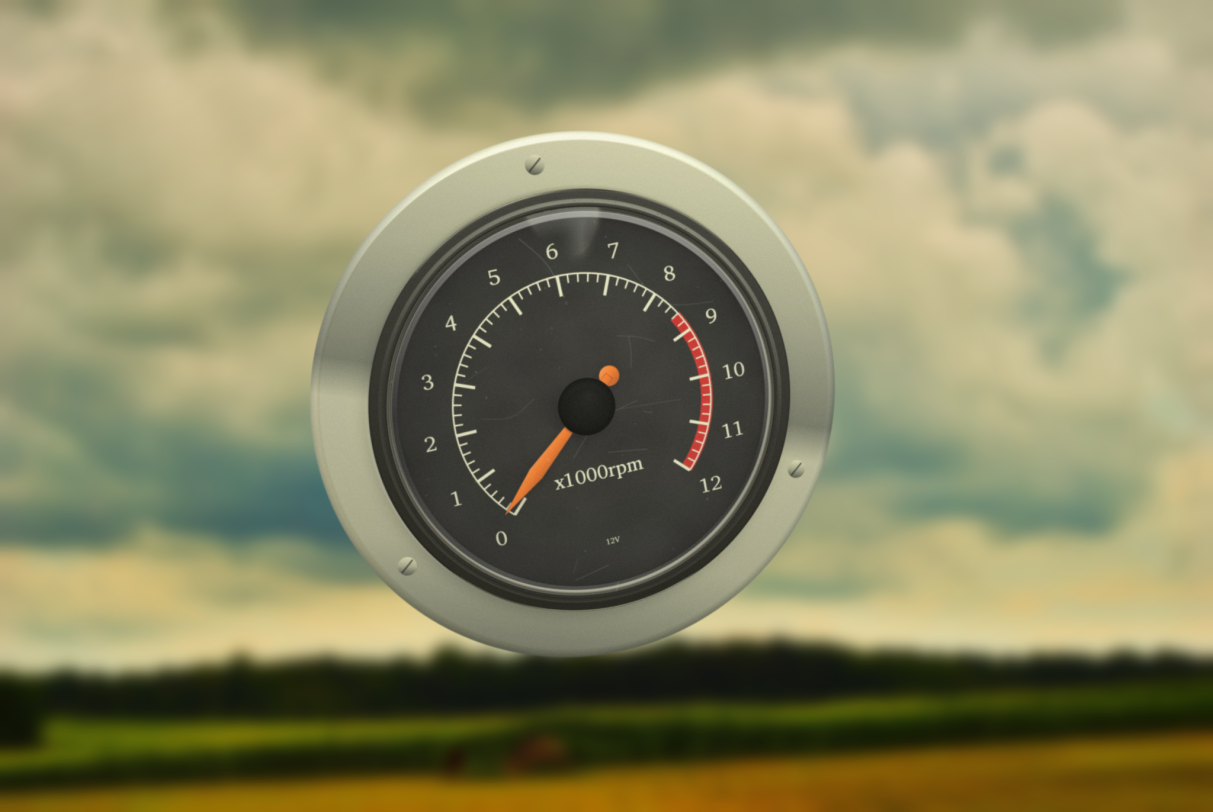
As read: 200 rpm
